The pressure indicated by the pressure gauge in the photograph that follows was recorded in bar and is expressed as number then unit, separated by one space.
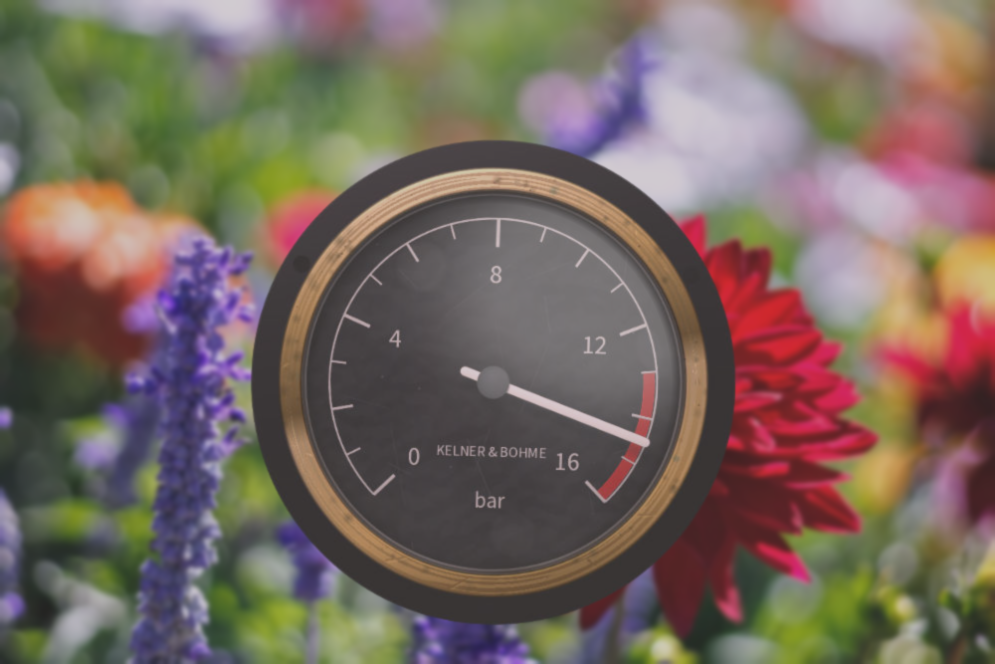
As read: 14.5 bar
